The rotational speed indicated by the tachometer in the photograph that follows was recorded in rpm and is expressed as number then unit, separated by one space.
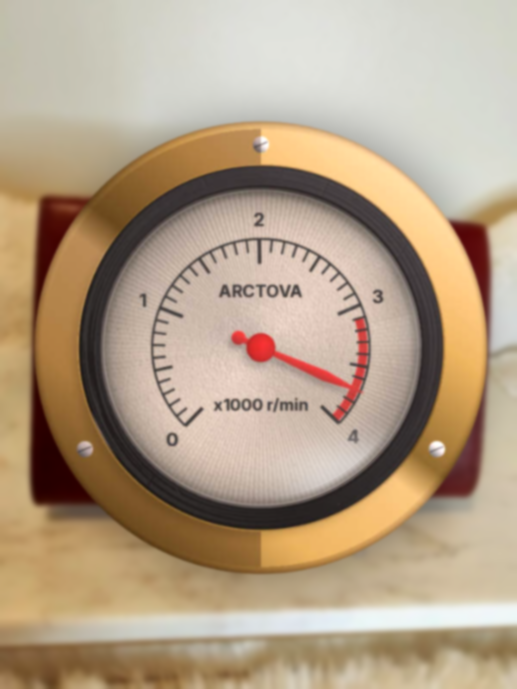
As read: 3700 rpm
